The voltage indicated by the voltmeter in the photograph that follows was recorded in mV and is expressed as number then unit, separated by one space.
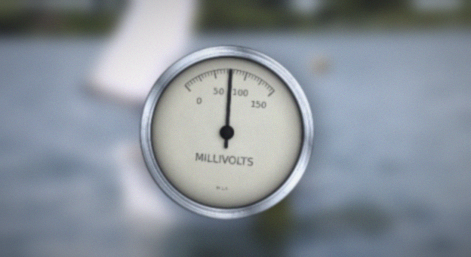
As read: 75 mV
